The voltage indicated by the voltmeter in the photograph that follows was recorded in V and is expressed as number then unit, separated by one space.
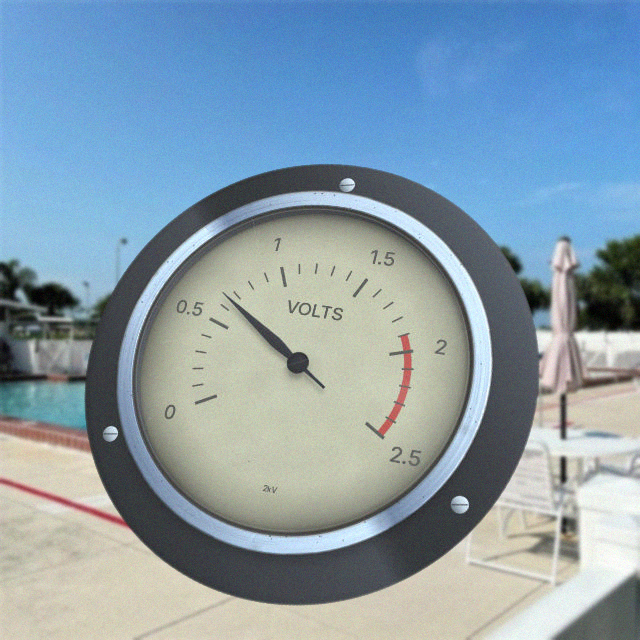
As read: 0.65 V
